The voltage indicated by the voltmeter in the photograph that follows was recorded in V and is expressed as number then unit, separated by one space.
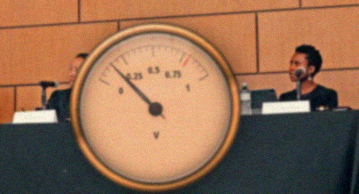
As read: 0.15 V
